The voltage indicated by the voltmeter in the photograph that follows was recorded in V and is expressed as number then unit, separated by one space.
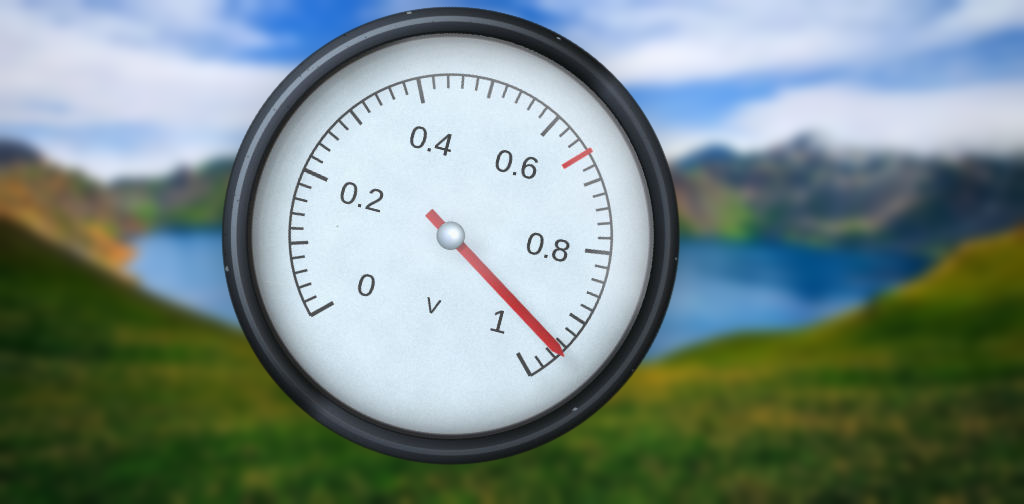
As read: 0.95 V
